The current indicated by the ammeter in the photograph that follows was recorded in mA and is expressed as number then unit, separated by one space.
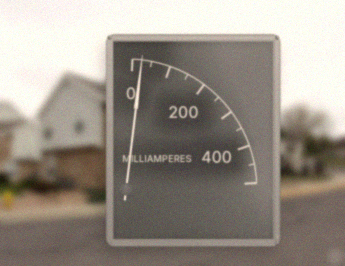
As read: 25 mA
